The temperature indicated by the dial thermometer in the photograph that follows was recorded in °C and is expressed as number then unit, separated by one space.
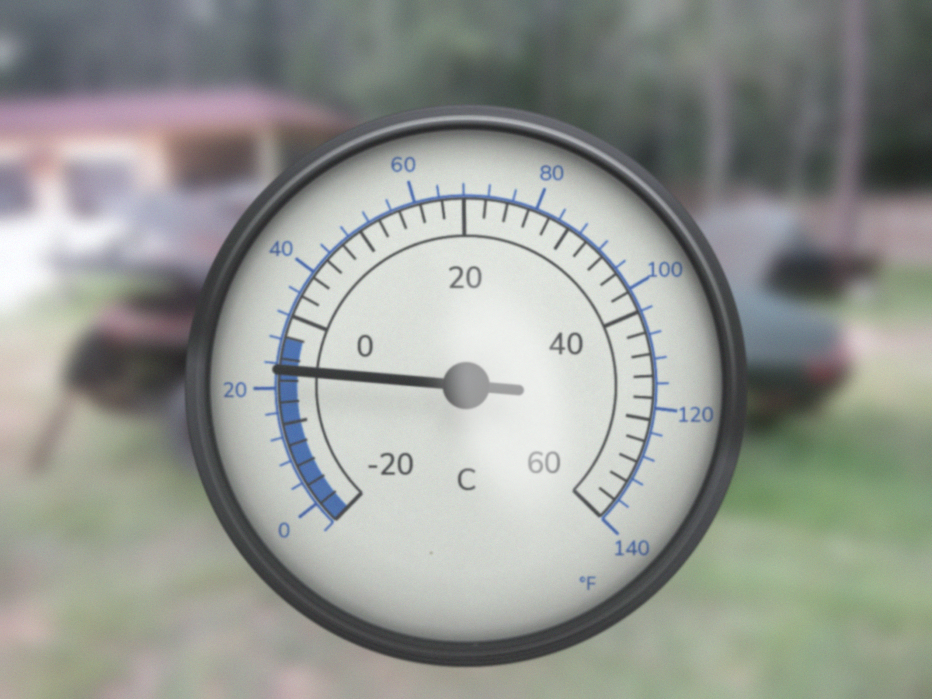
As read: -5 °C
